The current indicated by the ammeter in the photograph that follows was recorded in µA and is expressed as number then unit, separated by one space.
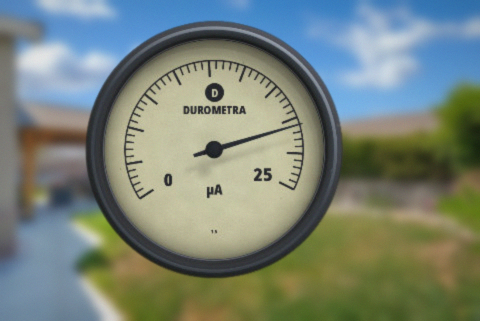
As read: 20.5 µA
